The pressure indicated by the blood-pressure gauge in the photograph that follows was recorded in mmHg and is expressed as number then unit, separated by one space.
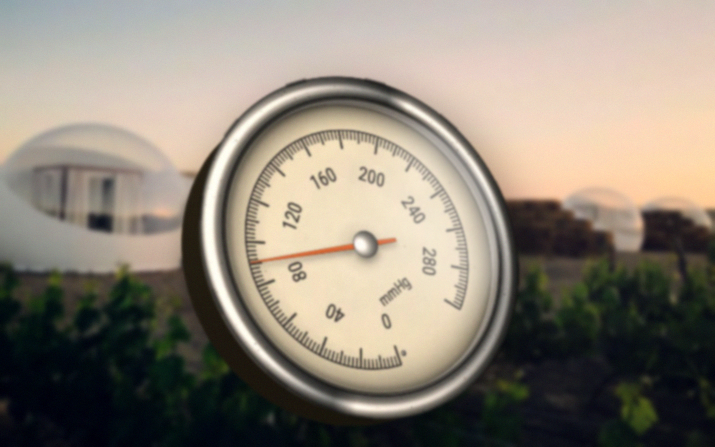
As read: 90 mmHg
